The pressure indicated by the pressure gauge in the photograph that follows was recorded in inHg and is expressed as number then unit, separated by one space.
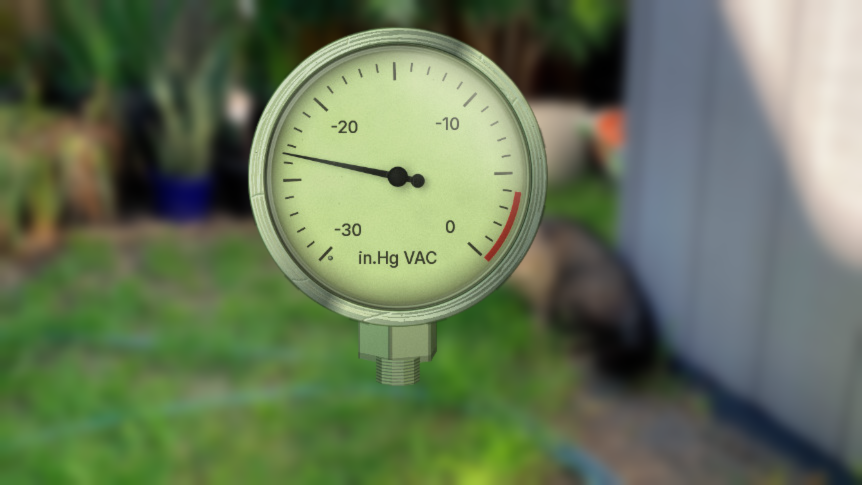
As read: -23.5 inHg
